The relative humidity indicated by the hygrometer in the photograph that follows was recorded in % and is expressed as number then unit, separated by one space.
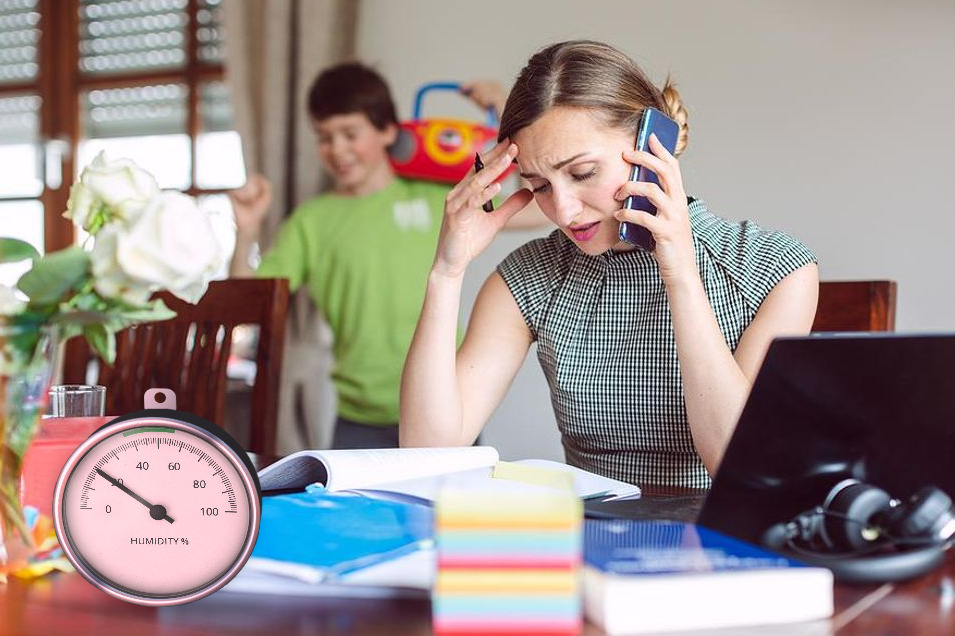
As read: 20 %
